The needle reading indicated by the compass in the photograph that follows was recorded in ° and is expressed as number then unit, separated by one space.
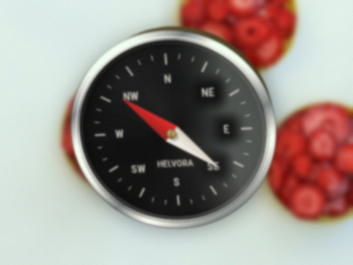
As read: 310 °
